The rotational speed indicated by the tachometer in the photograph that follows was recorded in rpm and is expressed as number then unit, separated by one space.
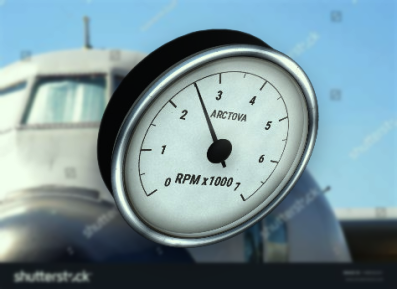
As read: 2500 rpm
